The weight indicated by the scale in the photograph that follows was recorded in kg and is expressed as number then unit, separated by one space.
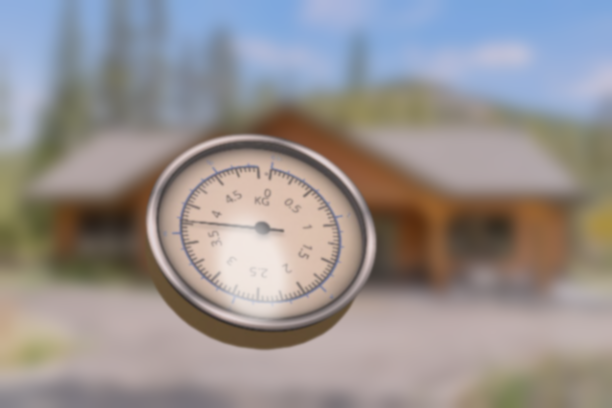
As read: 3.75 kg
